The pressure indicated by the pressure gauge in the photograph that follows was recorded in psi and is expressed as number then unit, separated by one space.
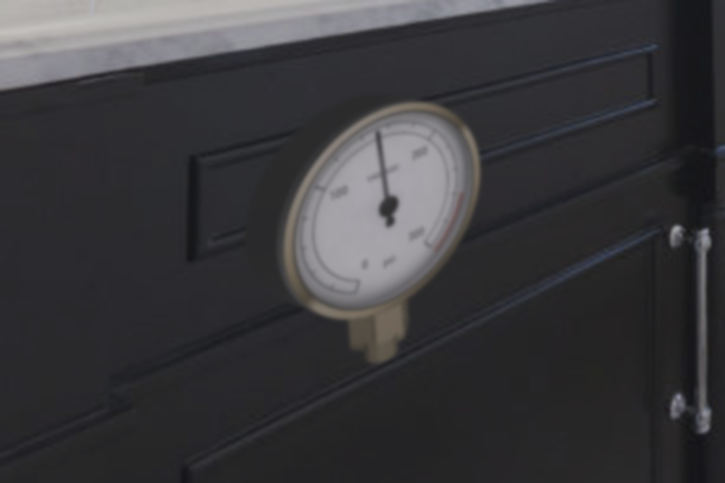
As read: 150 psi
